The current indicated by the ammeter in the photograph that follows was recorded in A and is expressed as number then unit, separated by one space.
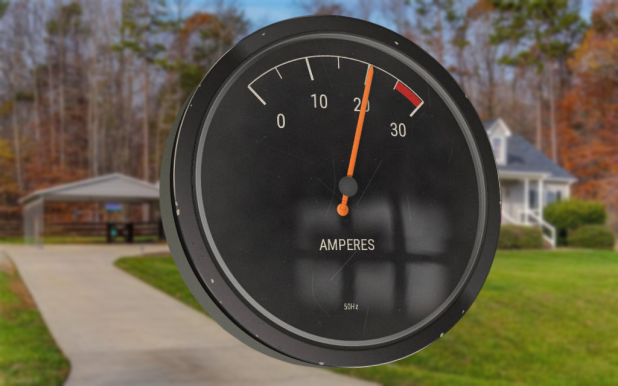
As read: 20 A
